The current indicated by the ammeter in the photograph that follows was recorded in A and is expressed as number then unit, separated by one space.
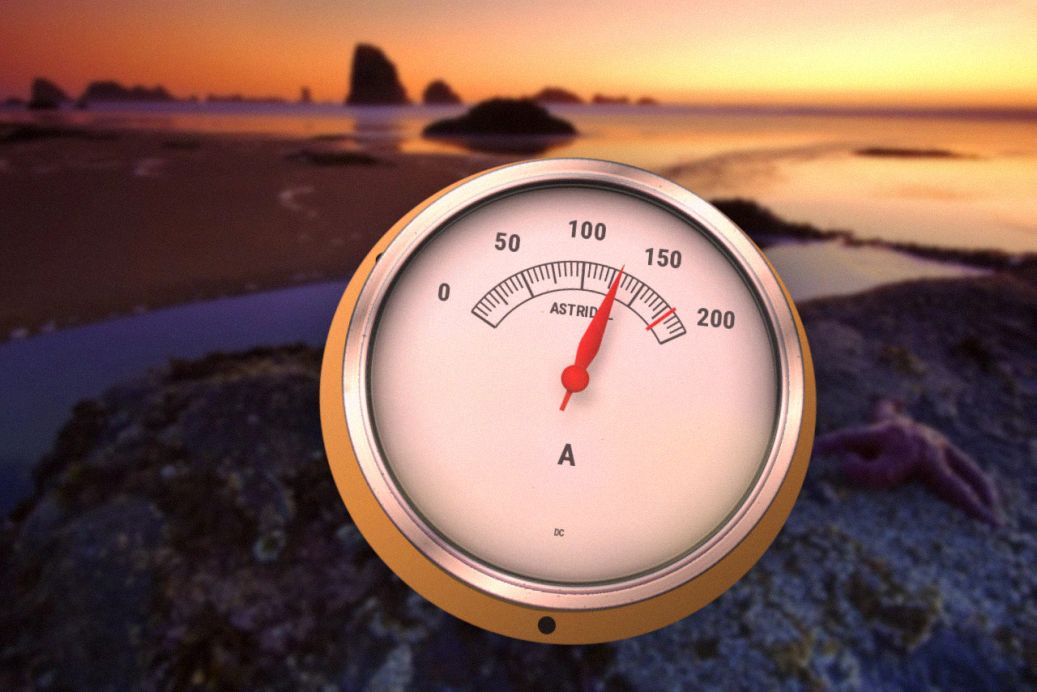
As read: 130 A
